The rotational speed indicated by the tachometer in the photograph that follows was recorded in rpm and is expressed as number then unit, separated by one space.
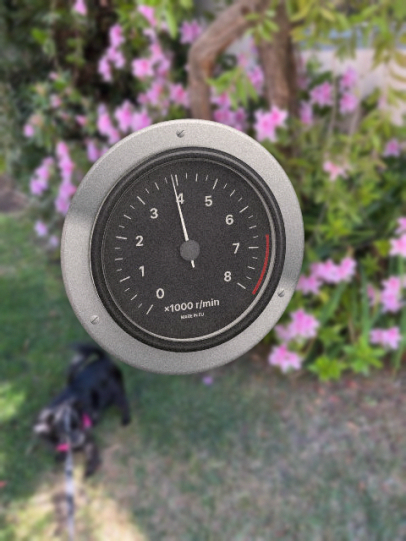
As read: 3875 rpm
